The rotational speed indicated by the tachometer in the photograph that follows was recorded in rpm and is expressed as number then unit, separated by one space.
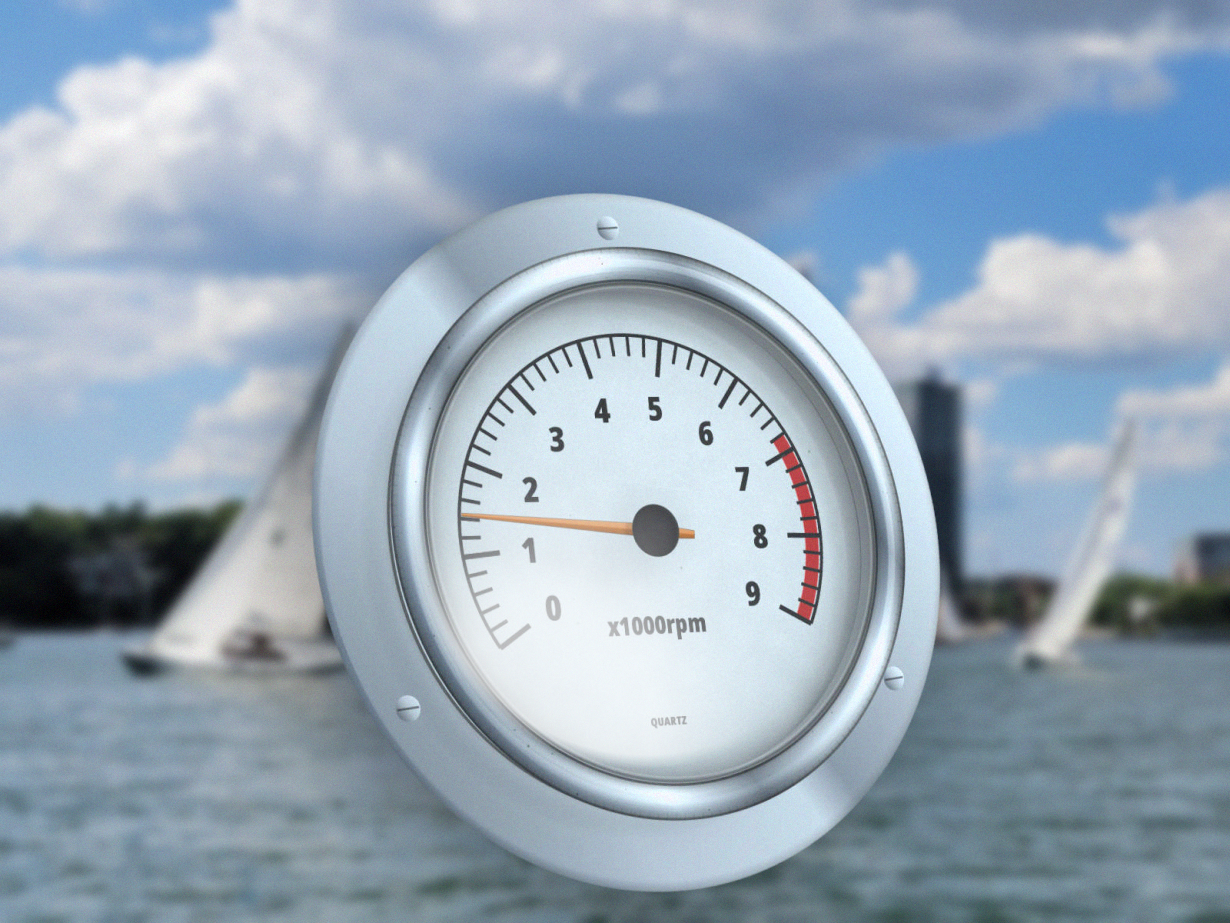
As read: 1400 rpm
